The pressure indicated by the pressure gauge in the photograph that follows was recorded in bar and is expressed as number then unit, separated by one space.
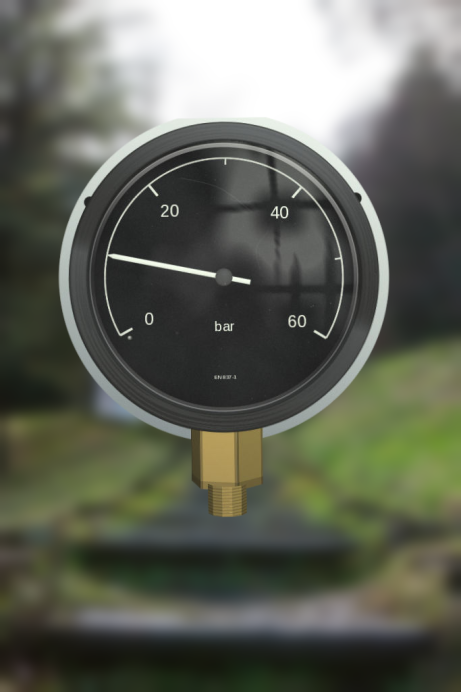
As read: 10 bar
